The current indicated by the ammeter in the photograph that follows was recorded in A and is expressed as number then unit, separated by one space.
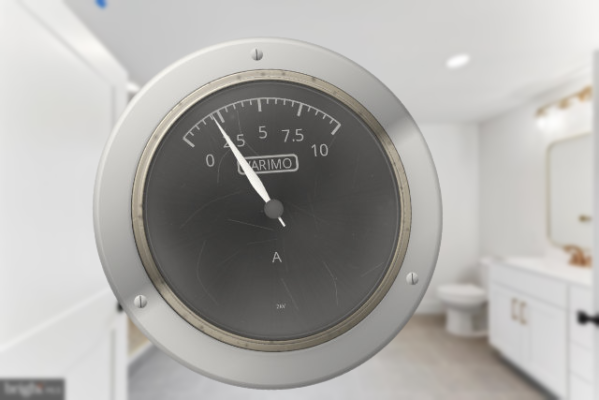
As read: 2 A
